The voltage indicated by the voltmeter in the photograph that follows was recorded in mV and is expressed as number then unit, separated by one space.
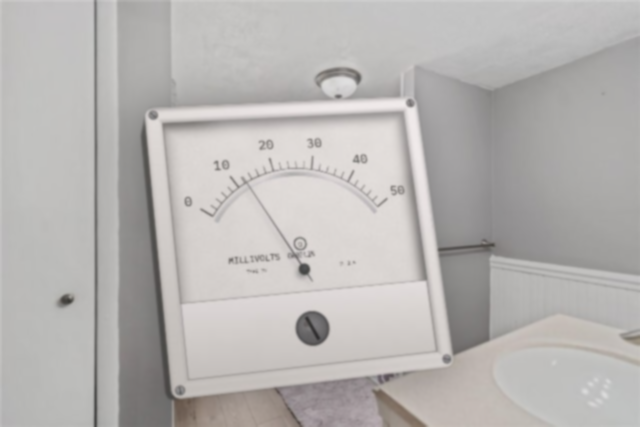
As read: 12 mV
